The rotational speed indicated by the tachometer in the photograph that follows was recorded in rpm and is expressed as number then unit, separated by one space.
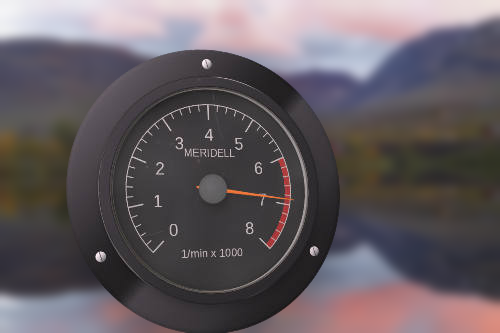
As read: 6900 rpm
